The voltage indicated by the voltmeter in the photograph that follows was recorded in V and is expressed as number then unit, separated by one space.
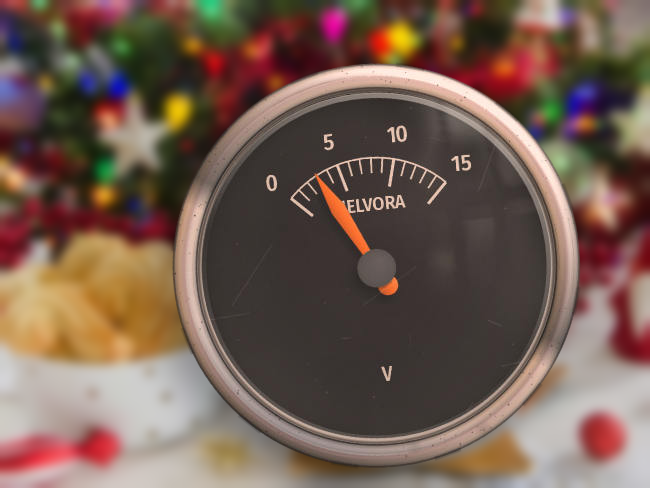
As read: 3 V
